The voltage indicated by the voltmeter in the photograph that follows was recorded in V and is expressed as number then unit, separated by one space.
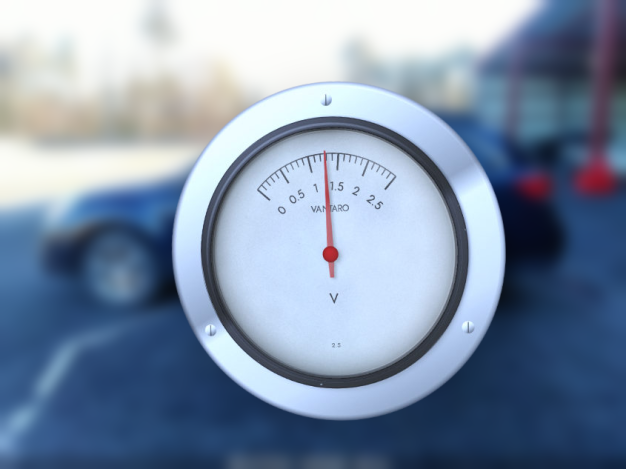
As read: 1.3 V
